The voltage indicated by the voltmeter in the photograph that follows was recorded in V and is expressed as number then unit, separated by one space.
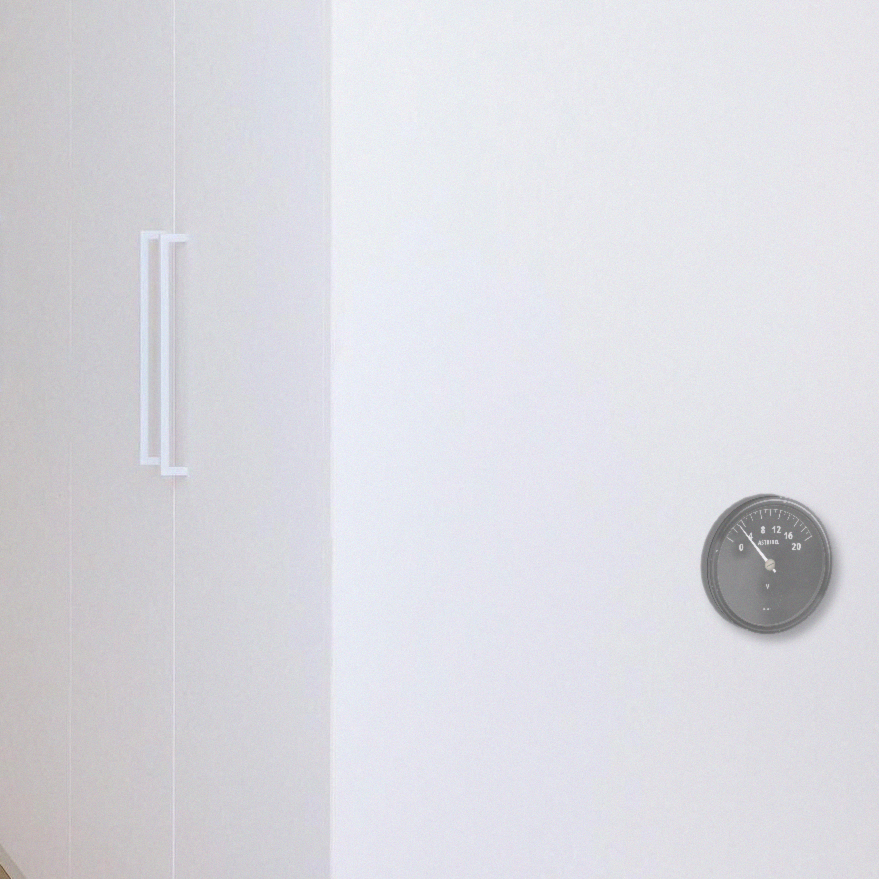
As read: 3 V
